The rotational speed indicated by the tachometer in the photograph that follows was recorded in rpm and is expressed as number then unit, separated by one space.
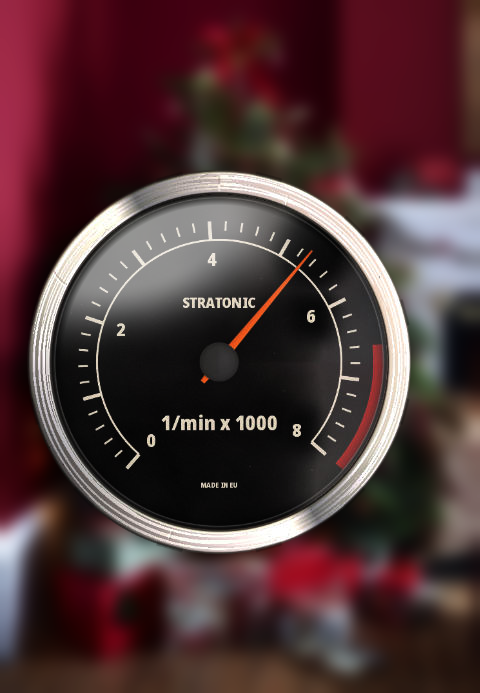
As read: 5300 rpm
